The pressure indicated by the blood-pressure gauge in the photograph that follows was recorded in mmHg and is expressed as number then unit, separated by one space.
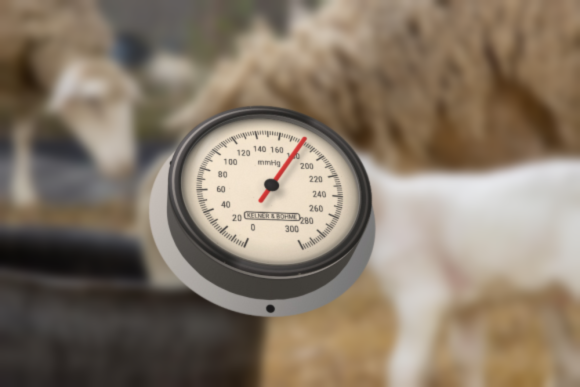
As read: 180 mmHg
